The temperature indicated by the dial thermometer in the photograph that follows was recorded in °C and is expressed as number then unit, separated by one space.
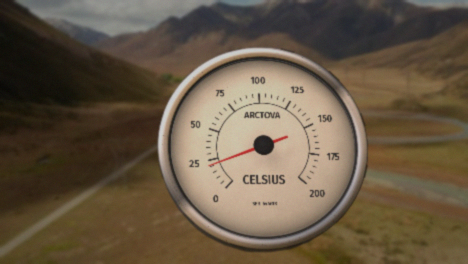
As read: 20 °C
